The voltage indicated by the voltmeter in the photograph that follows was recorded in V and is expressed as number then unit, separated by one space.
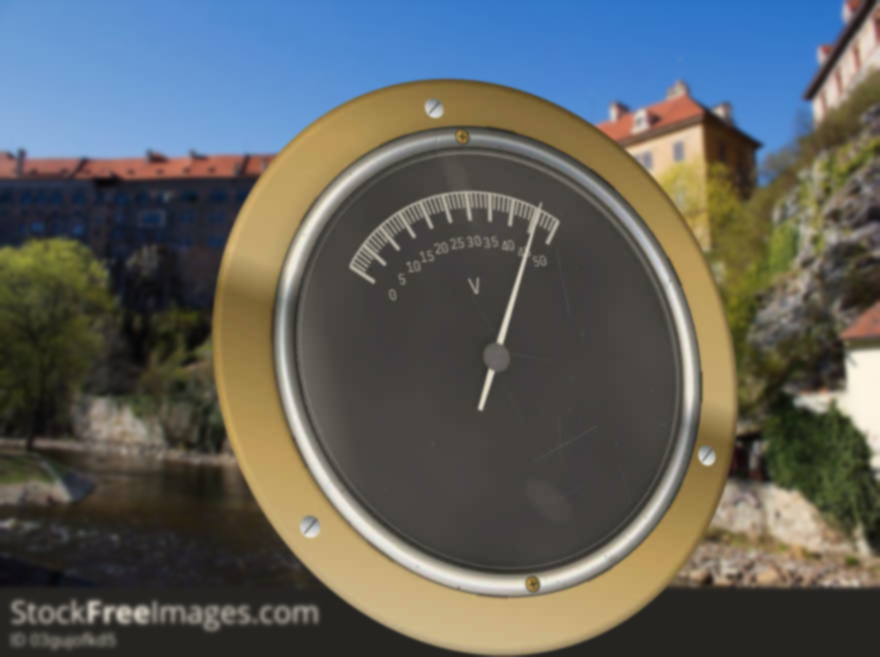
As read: 45 V
